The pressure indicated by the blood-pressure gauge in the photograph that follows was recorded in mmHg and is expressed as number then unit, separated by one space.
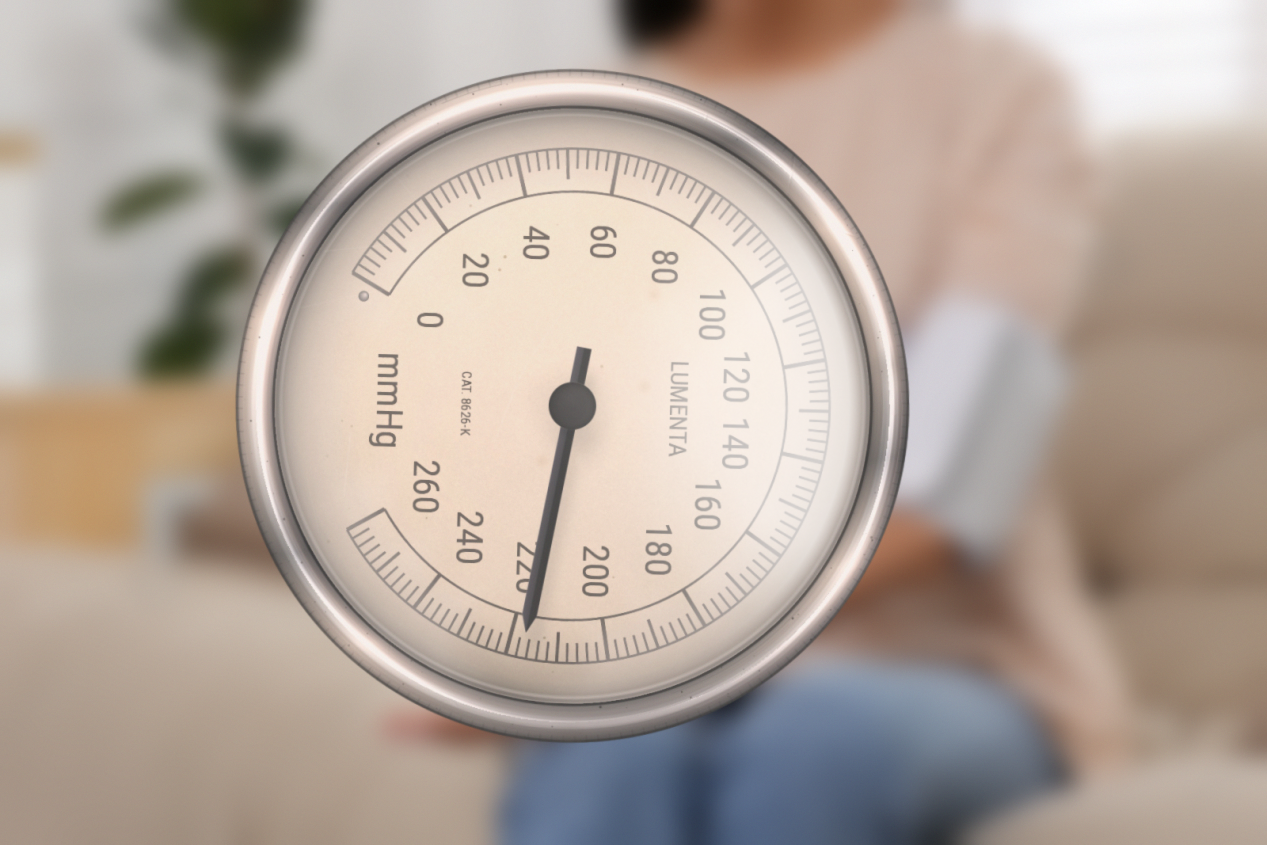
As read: 217 mmHg
